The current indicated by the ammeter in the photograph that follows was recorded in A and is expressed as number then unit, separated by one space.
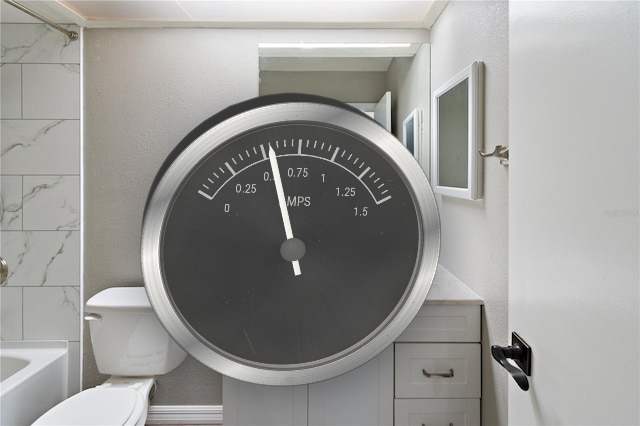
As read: 0.55 A
